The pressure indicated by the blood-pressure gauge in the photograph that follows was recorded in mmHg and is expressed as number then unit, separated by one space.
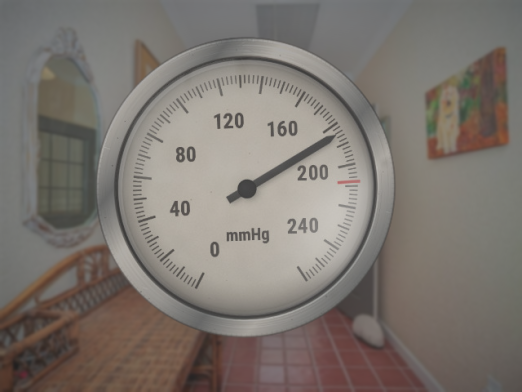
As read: 184 mmHg
